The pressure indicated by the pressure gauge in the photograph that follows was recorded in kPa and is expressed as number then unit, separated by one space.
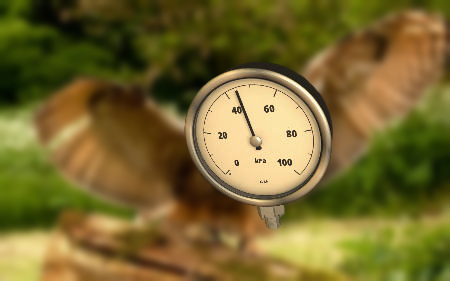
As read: 45 kPa
